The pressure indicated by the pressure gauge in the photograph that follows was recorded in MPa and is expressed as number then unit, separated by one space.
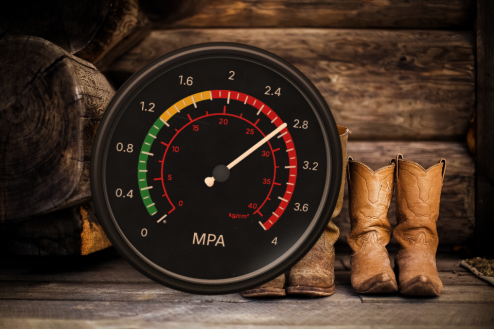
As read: 2.7 MPa
